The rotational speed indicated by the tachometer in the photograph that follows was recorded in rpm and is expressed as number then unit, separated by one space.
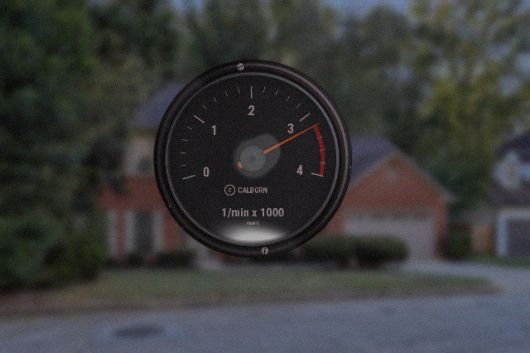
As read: 3200 rpm
